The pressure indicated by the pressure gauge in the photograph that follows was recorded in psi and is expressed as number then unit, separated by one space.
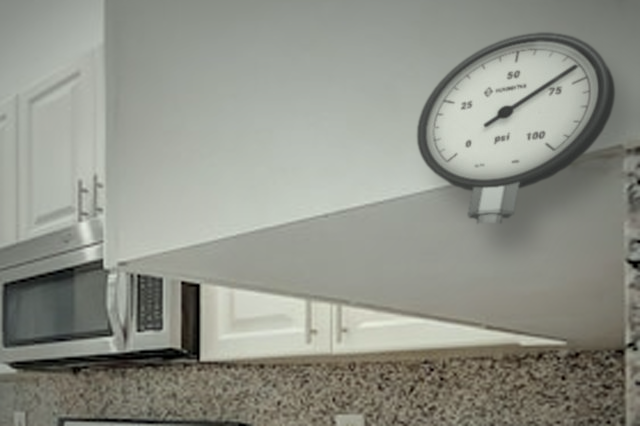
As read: 70 psi
